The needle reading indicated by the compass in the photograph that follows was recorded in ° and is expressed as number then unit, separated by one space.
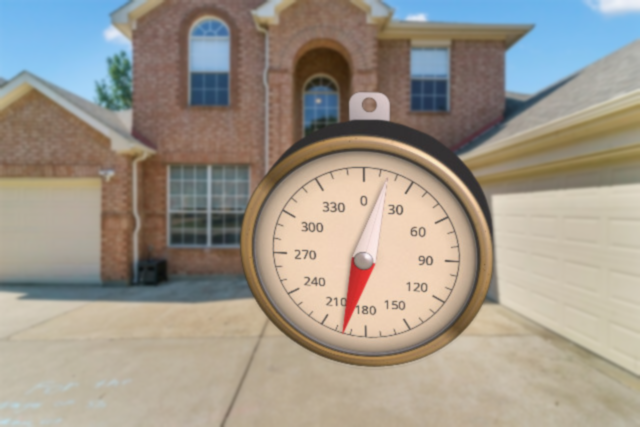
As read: 195 °
